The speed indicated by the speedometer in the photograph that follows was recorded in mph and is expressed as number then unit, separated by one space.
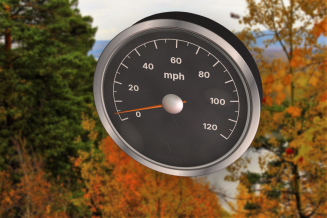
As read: 5 mph
